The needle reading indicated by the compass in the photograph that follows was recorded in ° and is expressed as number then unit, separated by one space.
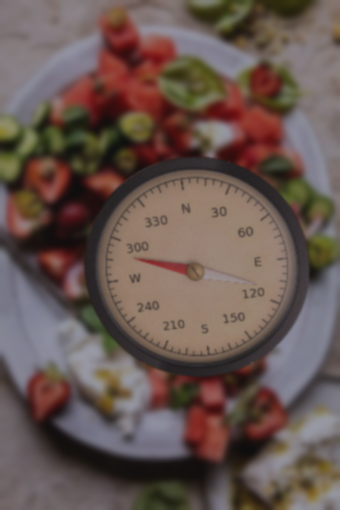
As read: 290 °
